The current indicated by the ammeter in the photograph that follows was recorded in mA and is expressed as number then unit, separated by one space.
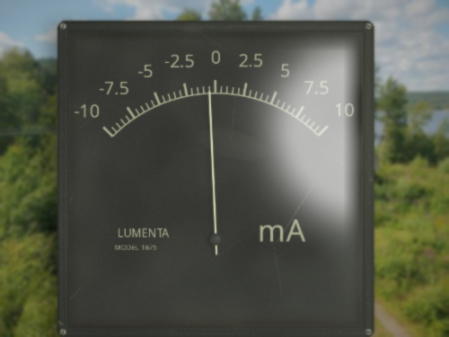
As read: -0.5 mA
